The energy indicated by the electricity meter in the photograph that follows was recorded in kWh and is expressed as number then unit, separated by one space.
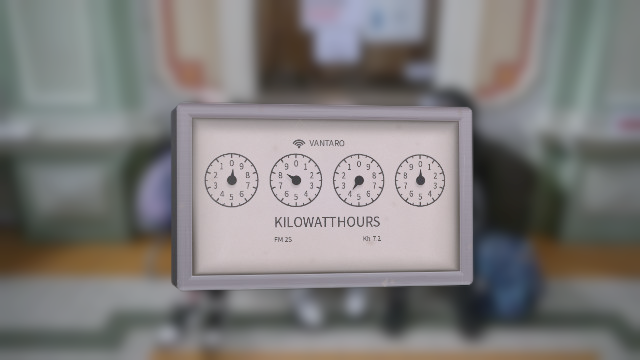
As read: 9840 kWh
